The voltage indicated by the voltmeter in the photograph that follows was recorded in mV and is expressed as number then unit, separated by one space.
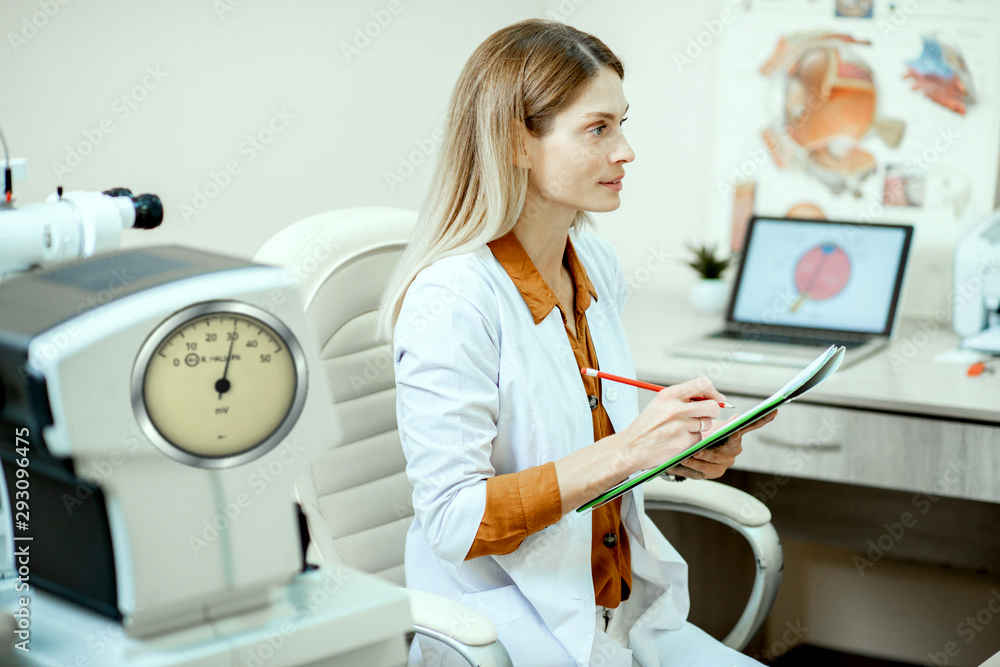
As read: 30 mV
